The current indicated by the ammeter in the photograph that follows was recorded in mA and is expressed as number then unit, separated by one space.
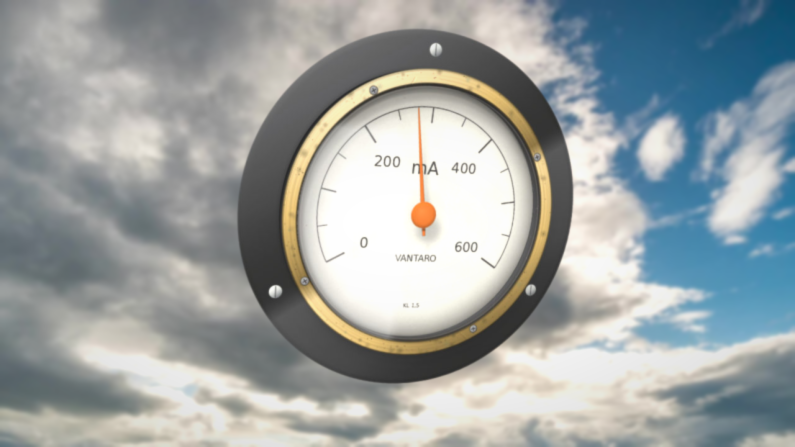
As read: 275 mA
